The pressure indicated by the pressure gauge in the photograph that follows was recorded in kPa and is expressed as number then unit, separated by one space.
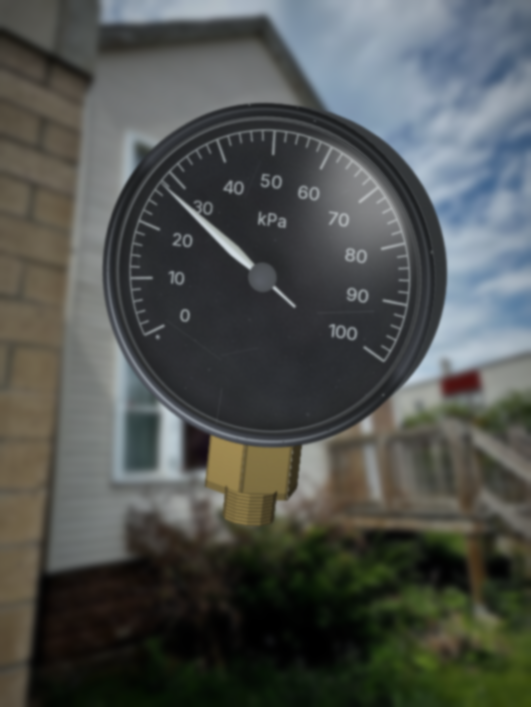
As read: 28 kPa
